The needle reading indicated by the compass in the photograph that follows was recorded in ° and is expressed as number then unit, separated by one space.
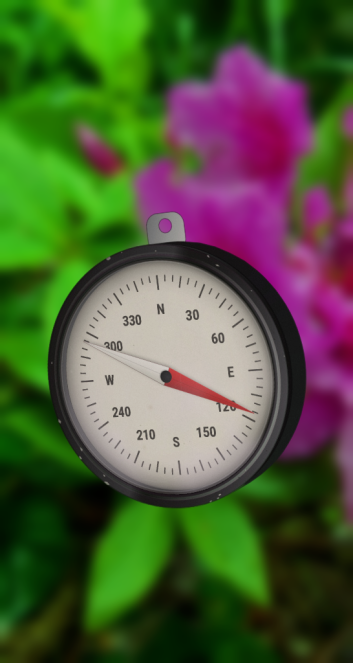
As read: 115 °
